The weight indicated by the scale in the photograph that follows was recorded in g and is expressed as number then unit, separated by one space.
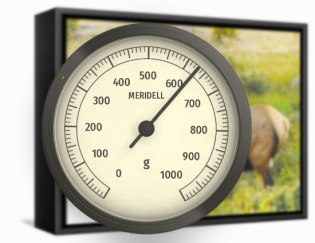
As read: 630 g
